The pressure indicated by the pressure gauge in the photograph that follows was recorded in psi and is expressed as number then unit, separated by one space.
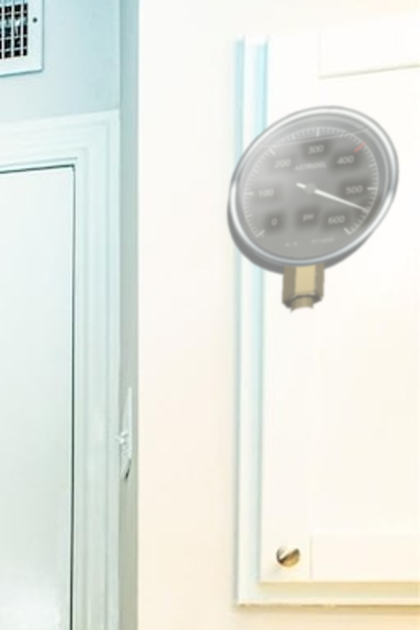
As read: 550 psi
